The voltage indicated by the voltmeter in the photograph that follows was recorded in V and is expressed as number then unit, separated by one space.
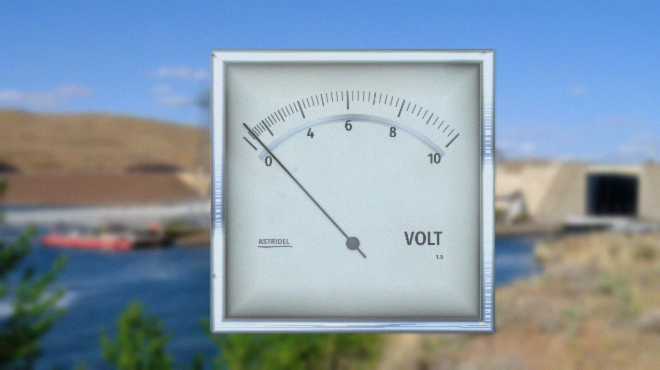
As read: 1 V
